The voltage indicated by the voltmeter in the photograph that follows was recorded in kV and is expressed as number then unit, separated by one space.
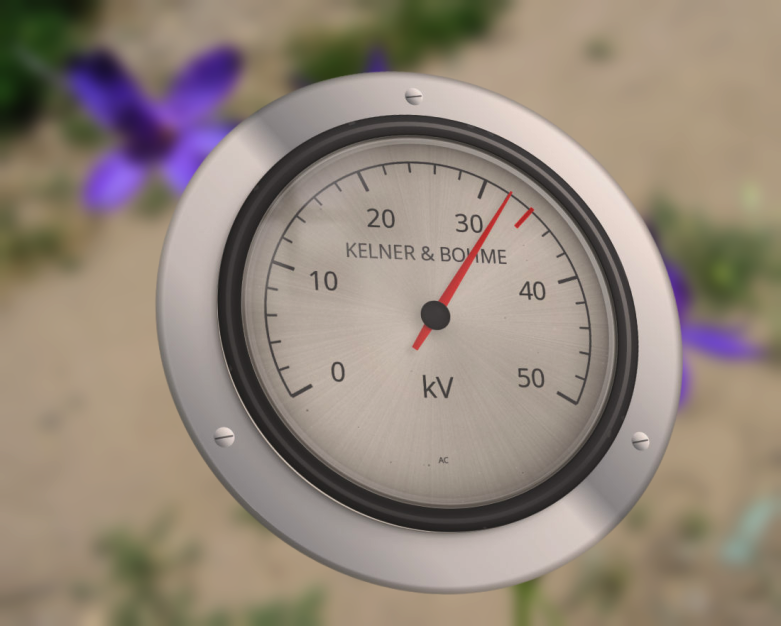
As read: 32 kV
